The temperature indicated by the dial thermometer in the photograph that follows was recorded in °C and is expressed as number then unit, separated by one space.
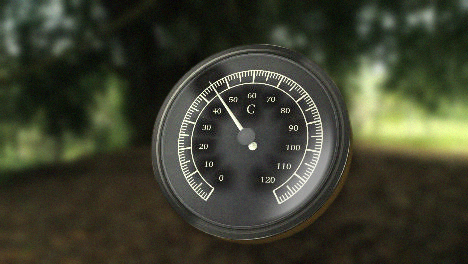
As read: 45 °C
